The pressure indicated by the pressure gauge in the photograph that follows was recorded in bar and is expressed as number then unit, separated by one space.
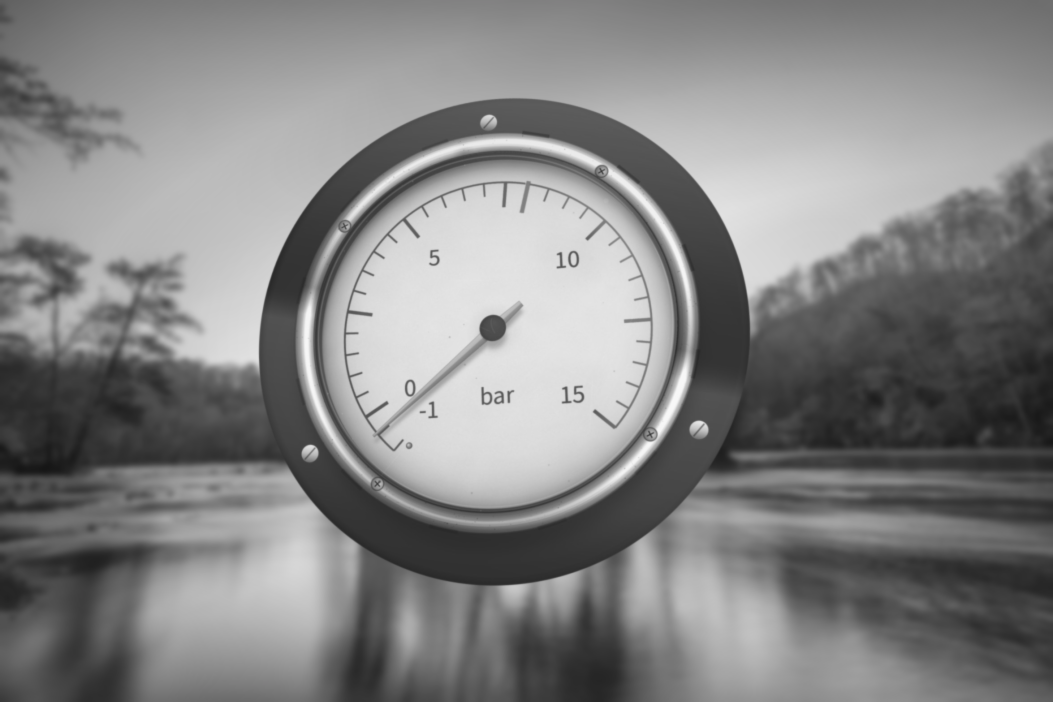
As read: -0.5 bar
